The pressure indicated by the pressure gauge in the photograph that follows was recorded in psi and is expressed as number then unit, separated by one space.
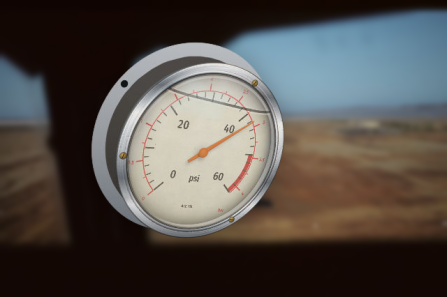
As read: 42 psi
